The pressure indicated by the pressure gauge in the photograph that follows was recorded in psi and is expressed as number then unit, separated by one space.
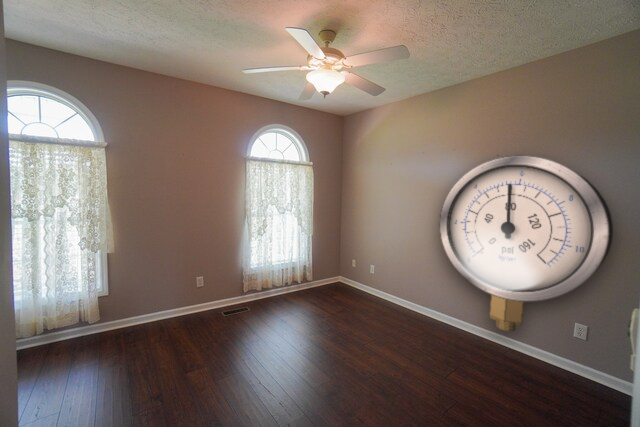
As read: 80 psi
